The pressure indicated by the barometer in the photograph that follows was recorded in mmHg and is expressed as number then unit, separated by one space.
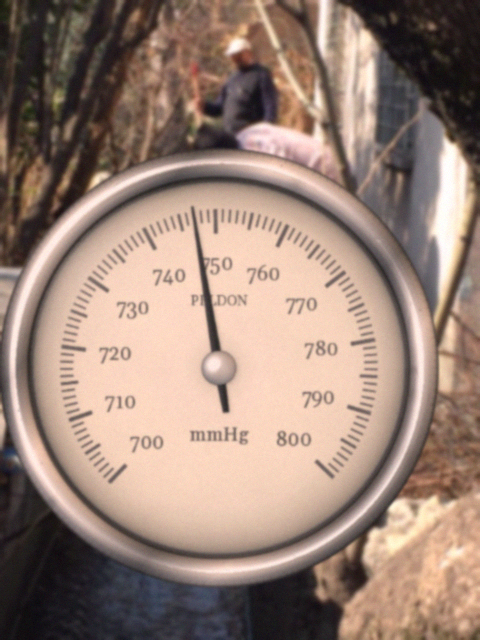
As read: 747 mmHg
